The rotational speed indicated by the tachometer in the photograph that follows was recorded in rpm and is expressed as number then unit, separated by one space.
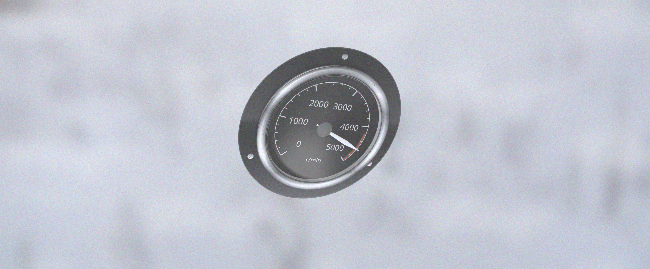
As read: 4600 rpm
